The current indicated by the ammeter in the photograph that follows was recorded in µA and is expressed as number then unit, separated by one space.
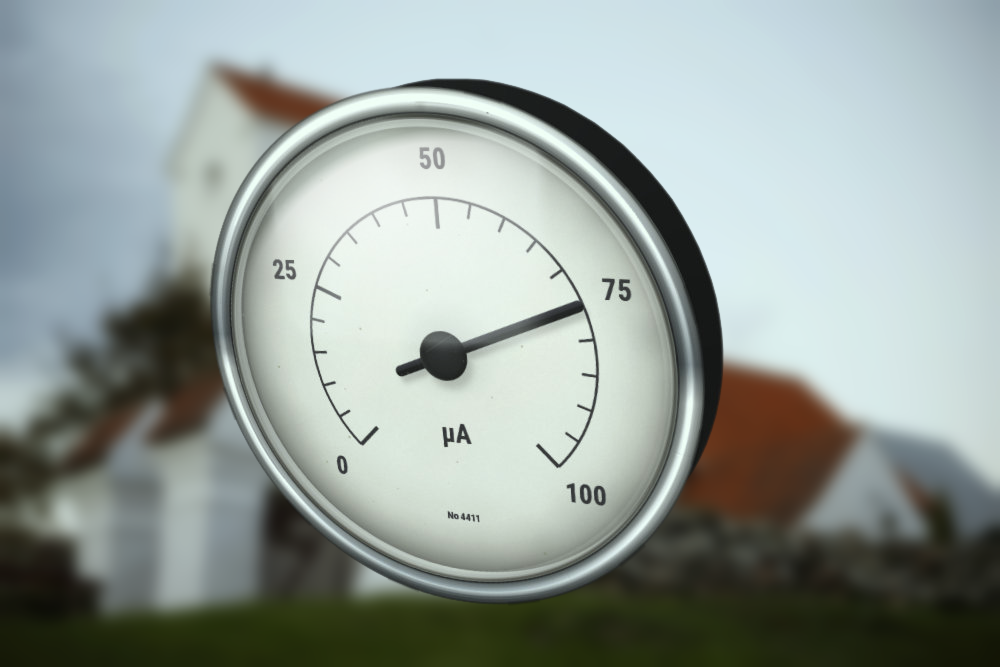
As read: 75 µA
